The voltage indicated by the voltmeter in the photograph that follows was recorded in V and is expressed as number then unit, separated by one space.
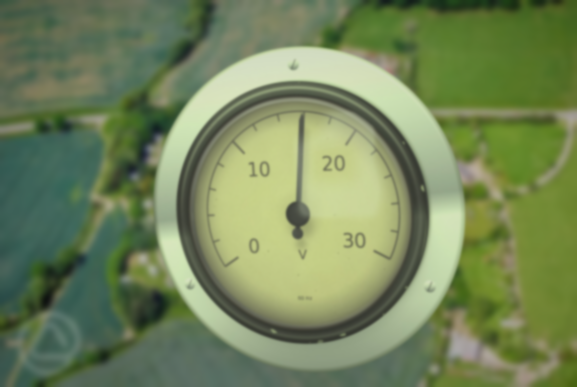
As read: 16 V
